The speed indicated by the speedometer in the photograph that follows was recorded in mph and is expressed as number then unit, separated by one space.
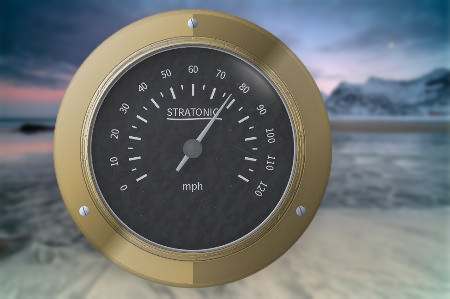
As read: 77.5 mph
